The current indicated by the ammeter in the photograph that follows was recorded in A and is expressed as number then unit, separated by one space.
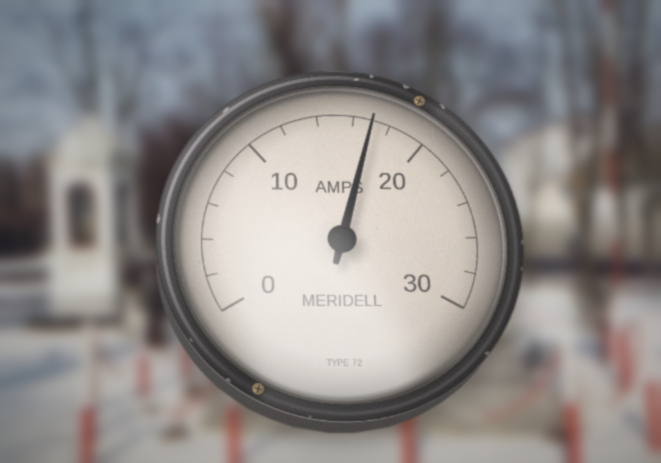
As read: 17 A
